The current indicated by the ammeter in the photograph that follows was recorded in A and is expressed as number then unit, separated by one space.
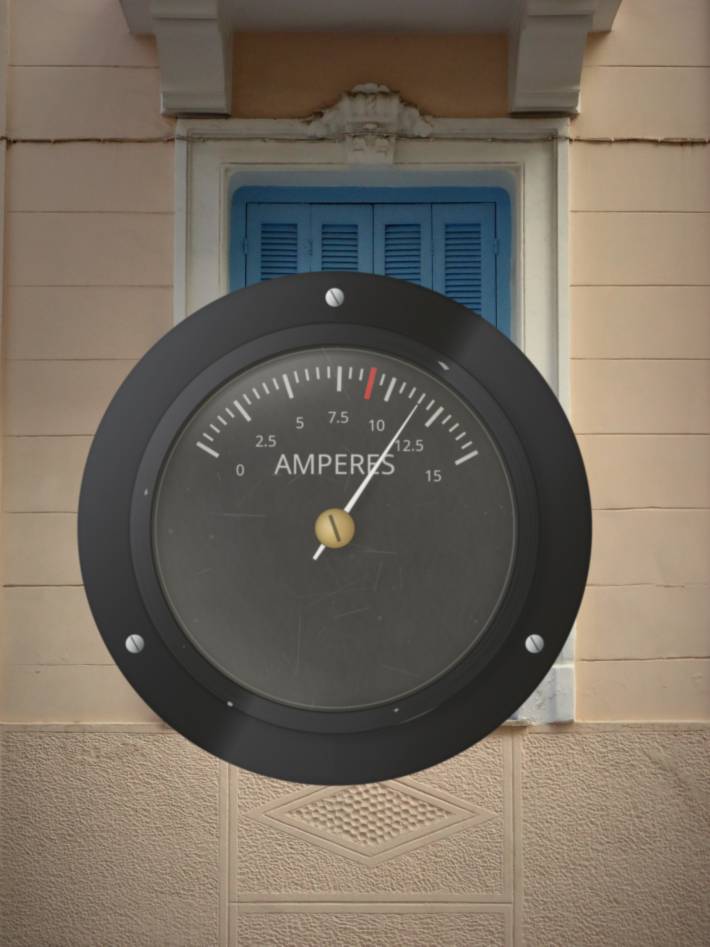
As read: 11.5 A
